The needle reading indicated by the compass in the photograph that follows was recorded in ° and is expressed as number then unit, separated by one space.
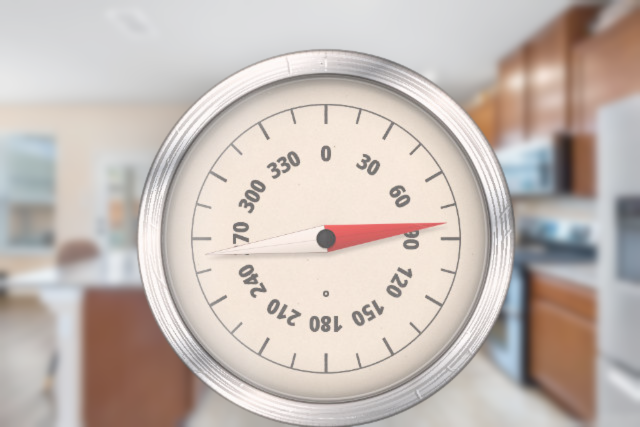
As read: 82.5 °
